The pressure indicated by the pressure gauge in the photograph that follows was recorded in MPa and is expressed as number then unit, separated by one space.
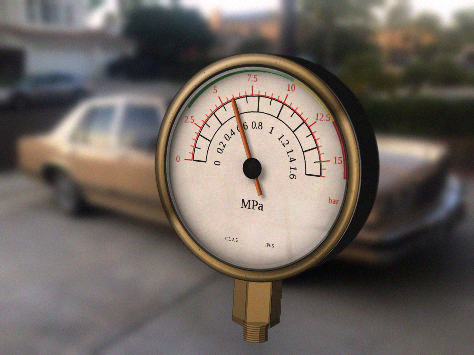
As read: 0.6 MPa
